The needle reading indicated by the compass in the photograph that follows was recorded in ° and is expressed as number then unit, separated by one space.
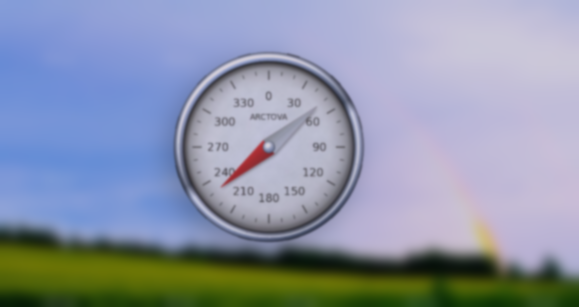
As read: 230 °
